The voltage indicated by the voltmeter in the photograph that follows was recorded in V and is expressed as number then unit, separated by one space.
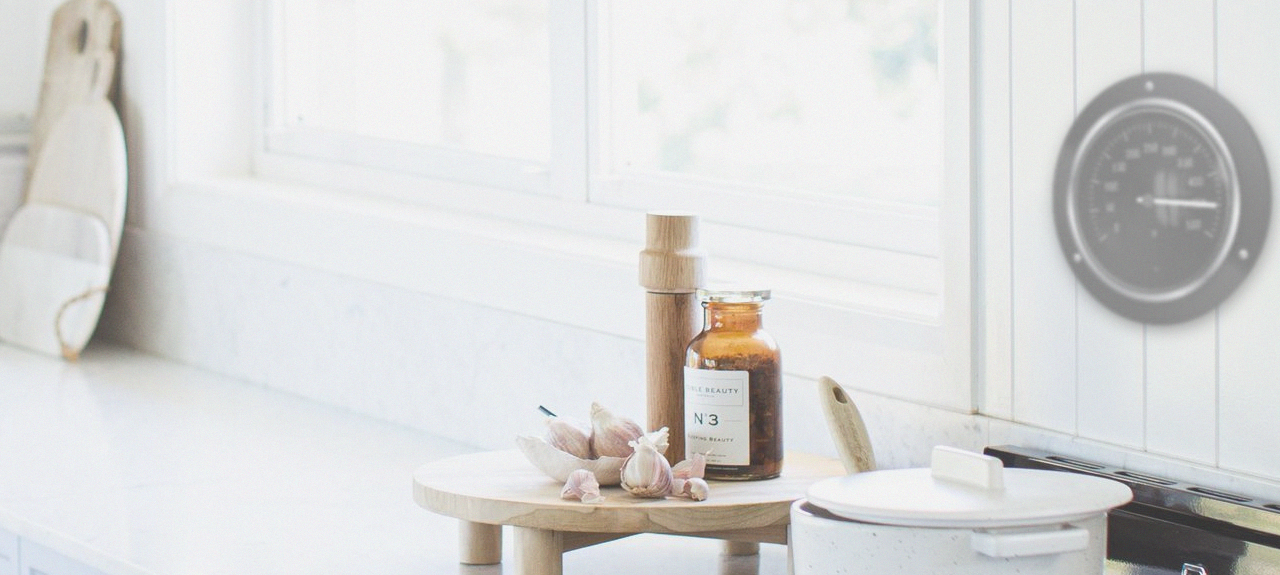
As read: 450 V
